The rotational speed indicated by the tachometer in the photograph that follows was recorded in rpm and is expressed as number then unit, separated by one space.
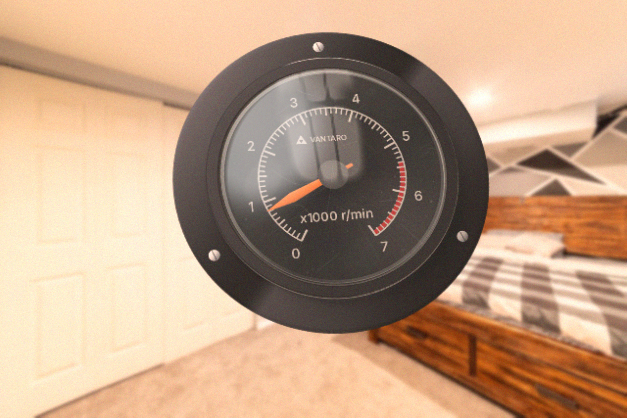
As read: 800 rpm
